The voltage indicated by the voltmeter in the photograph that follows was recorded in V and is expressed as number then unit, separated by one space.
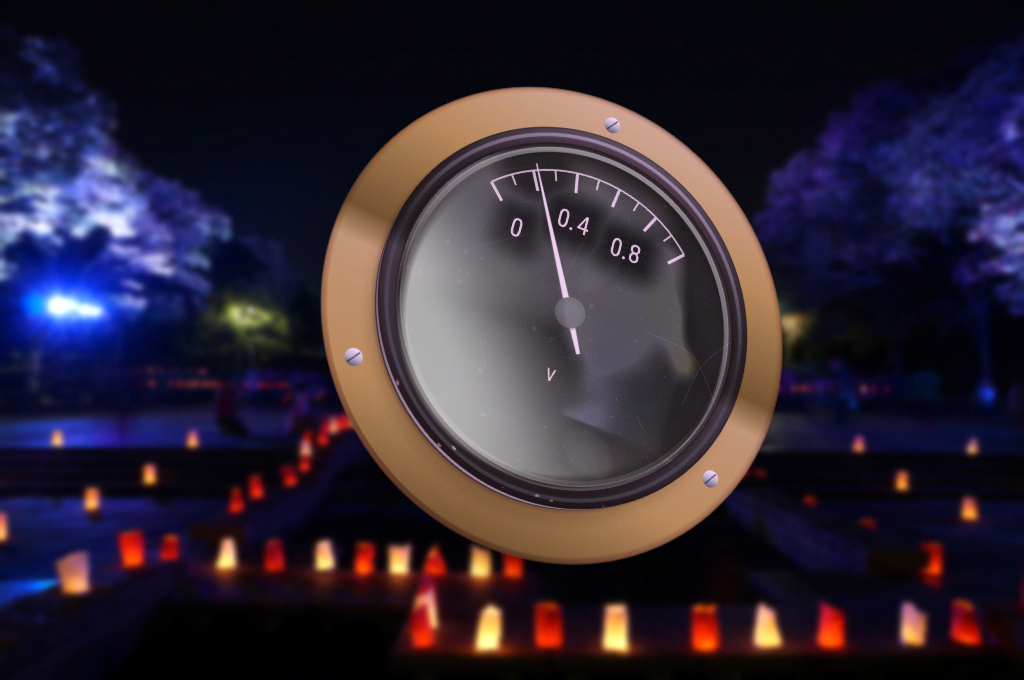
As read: 0.2 V
